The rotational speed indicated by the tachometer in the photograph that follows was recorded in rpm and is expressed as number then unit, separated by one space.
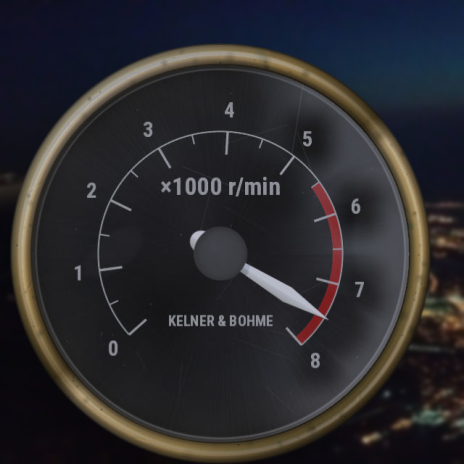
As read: 7500 rpm
